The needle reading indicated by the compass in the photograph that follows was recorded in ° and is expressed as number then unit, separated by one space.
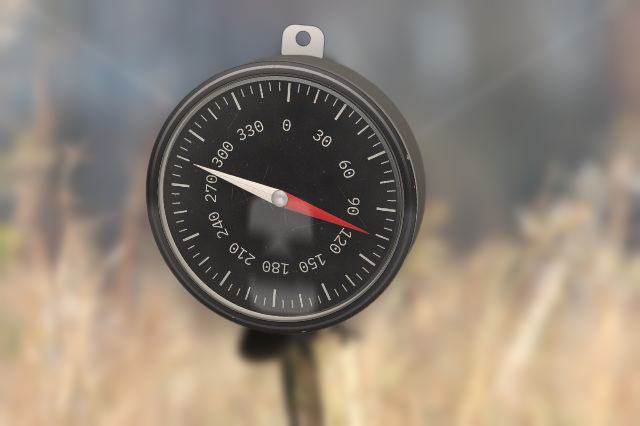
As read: 105 °
